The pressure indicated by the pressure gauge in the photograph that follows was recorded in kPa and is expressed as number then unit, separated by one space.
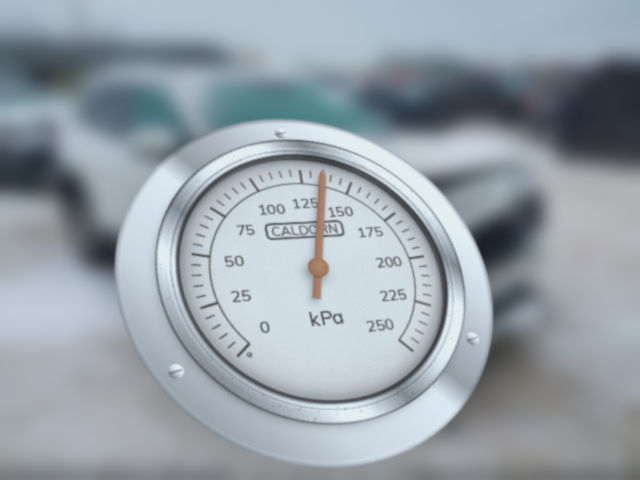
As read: 135 kPa
